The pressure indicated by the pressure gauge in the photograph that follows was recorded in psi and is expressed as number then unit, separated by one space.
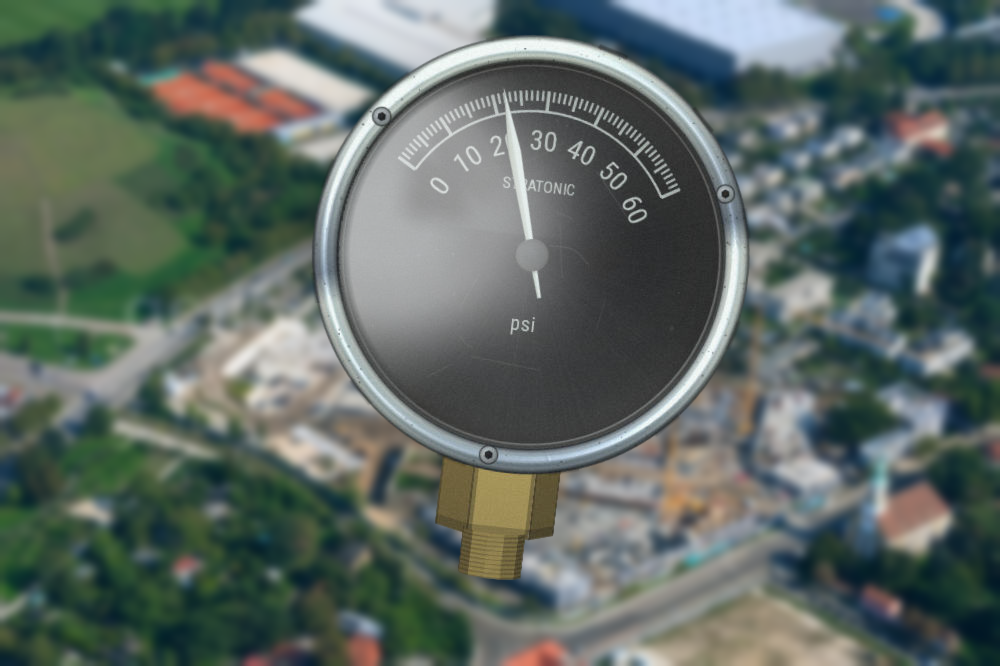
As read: 22 psi
